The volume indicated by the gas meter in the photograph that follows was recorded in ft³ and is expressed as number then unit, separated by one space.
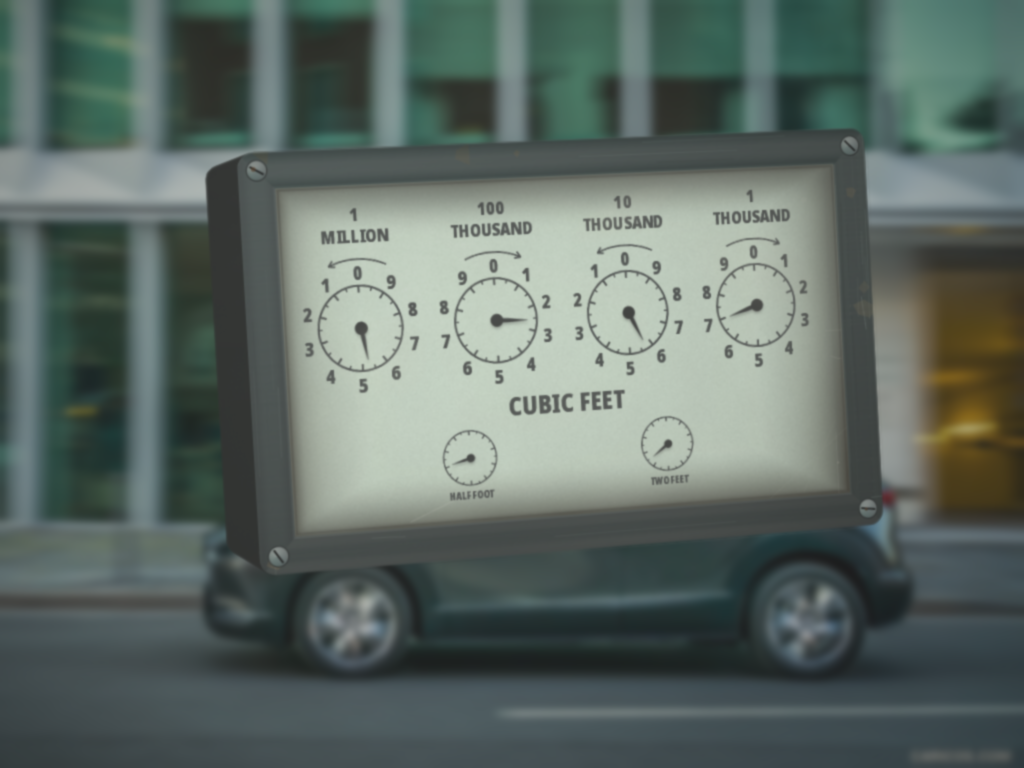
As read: 525700 ft³
